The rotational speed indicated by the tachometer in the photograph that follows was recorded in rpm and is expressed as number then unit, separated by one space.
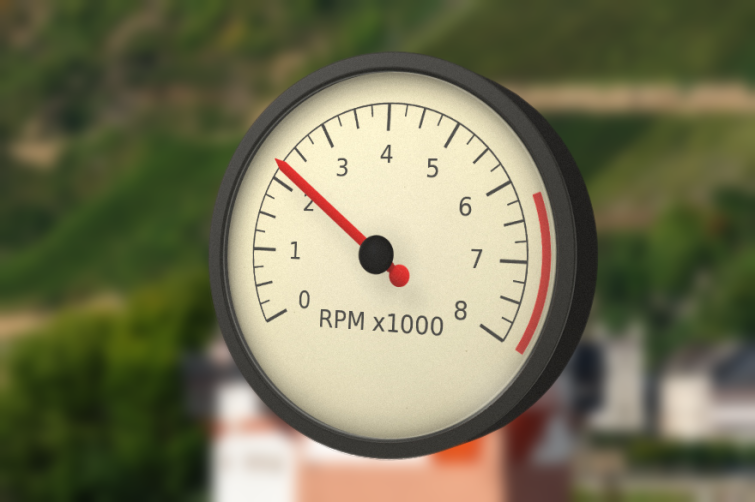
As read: 2250 rpm
